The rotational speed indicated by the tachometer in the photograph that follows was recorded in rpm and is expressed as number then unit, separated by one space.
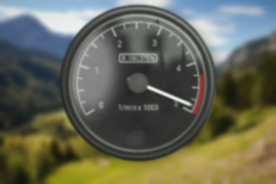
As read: 4875 rpm
